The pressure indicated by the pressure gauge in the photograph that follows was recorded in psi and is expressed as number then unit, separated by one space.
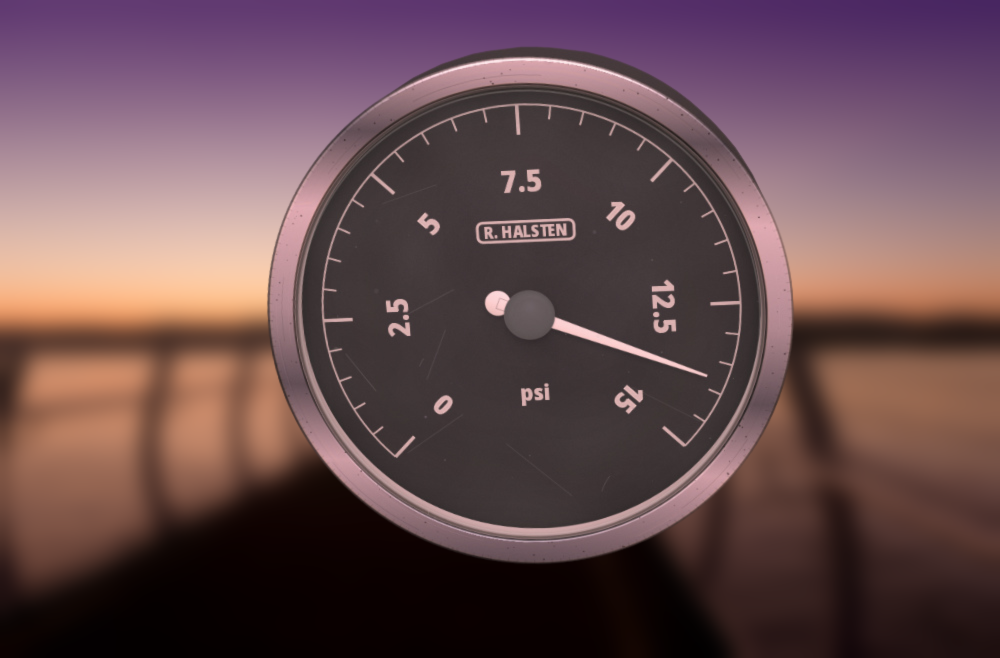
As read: 13.75 psi
